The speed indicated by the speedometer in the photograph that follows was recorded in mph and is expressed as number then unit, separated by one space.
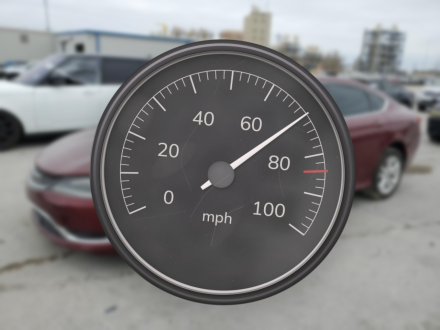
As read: 70 mph
